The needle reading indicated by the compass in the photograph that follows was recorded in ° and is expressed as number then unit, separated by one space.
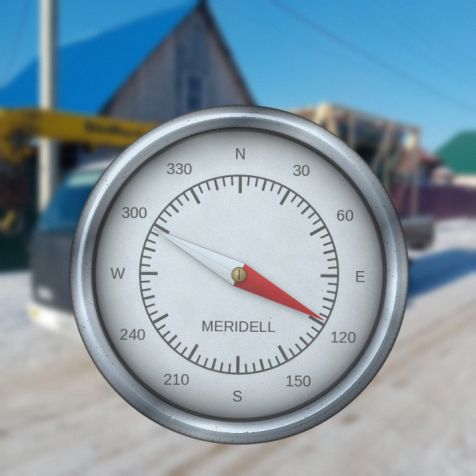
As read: 117.5 °
